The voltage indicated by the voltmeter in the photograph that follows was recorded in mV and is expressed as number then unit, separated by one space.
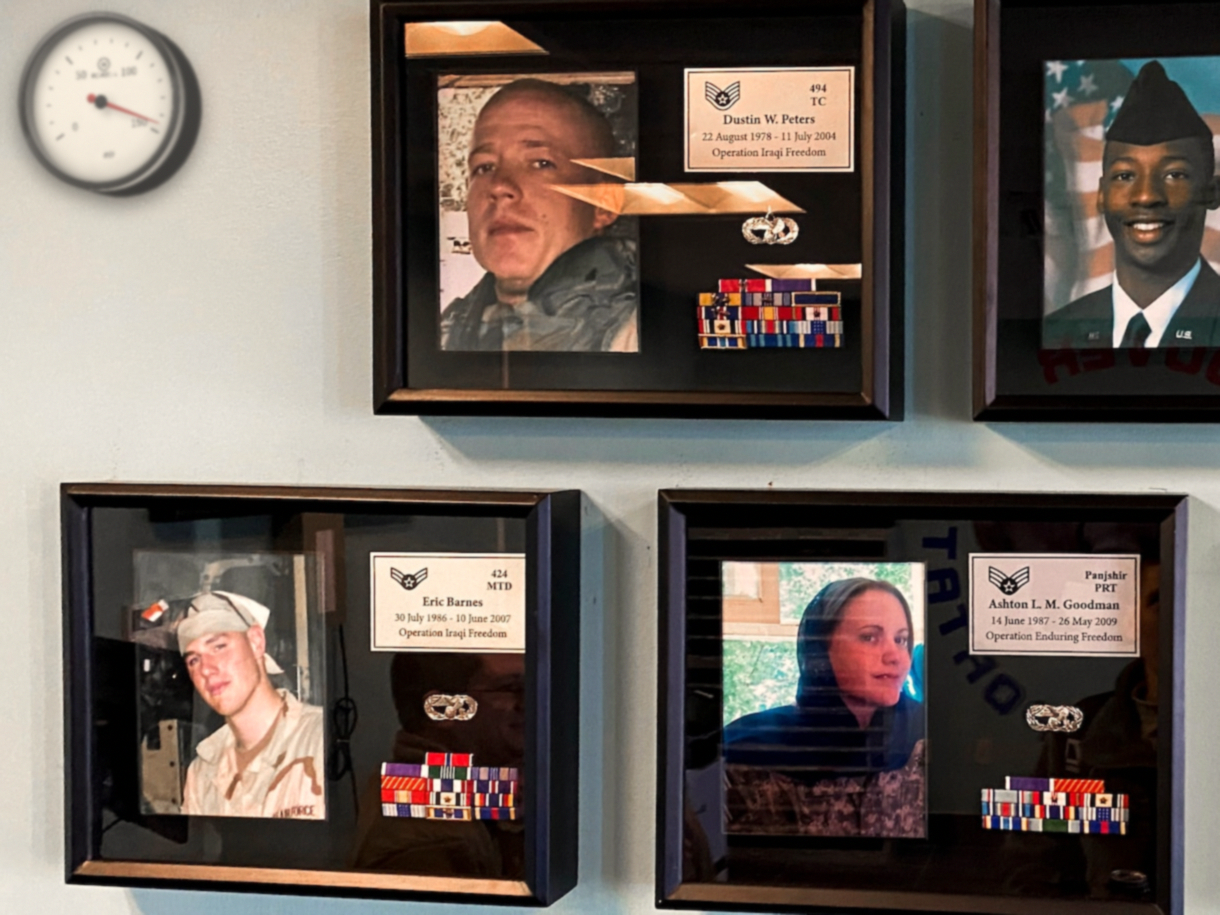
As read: 145 mV
